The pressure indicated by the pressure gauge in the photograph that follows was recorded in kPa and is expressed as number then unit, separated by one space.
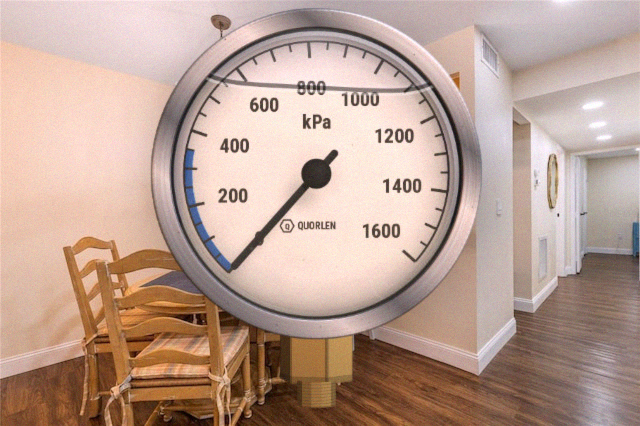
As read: 0 kPa
